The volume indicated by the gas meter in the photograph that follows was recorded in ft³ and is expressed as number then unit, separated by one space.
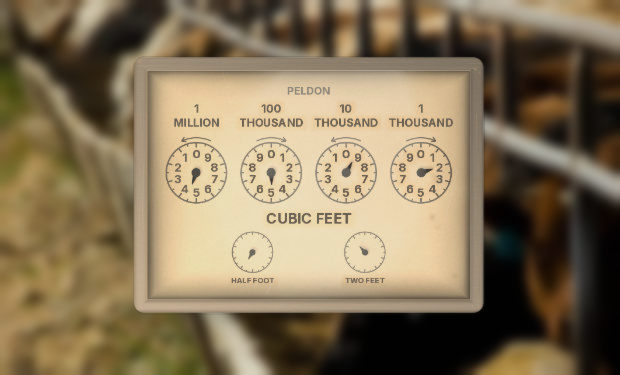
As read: 449200 ft³
